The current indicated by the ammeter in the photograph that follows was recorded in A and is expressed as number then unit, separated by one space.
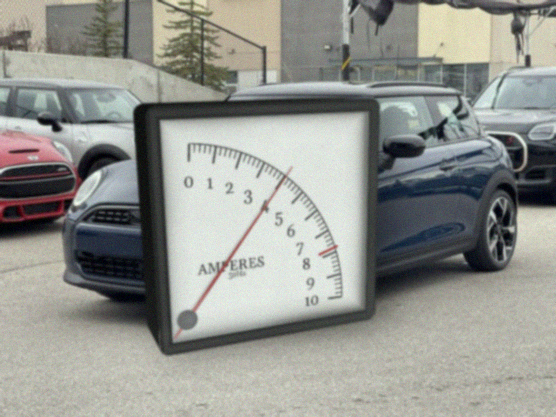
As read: 4 A
